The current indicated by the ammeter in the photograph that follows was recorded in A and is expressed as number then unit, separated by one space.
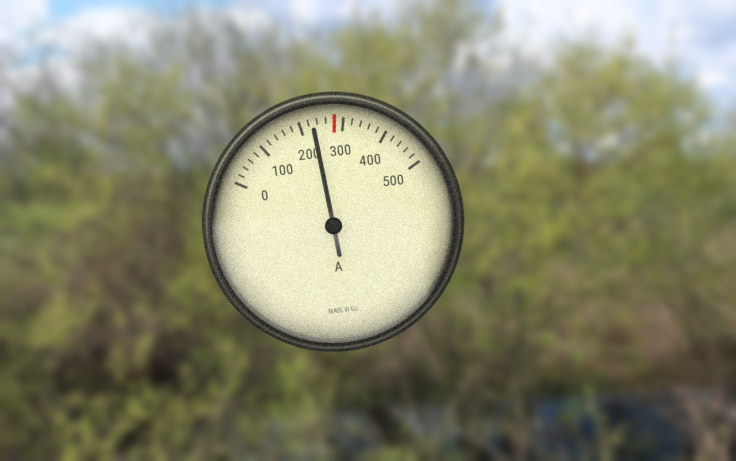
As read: 230 A
